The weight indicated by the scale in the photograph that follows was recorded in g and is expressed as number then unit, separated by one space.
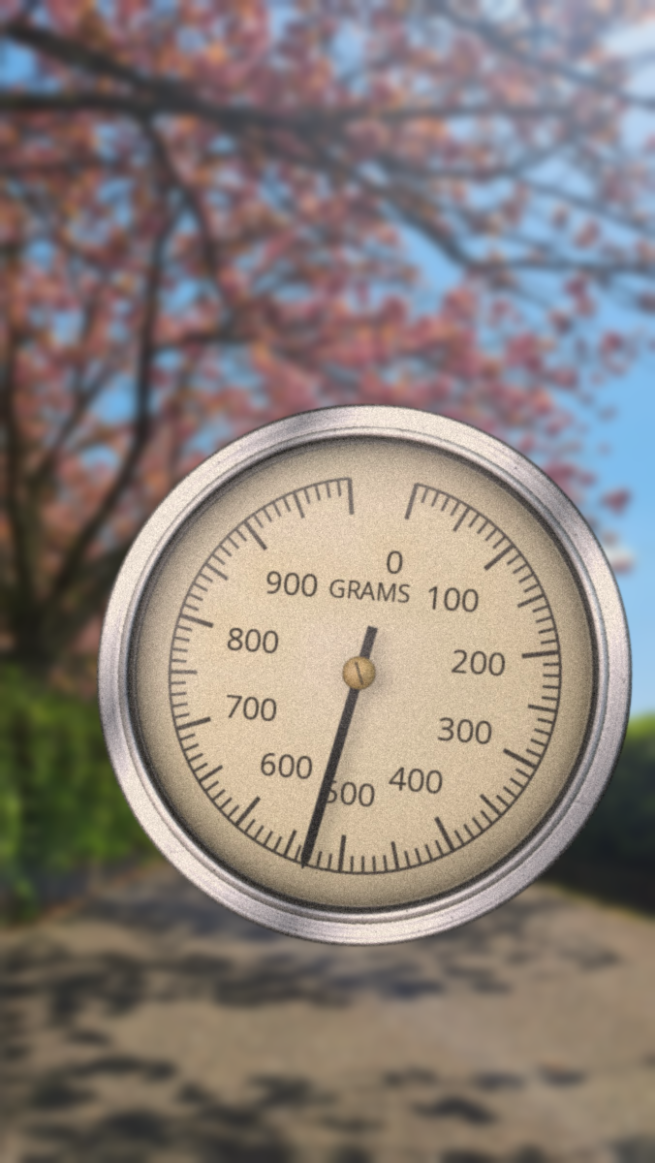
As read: 530 g
